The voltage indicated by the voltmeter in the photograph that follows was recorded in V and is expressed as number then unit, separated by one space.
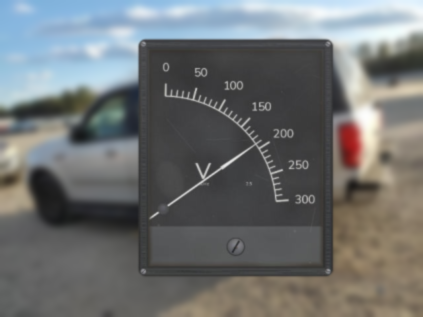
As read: 190 V
